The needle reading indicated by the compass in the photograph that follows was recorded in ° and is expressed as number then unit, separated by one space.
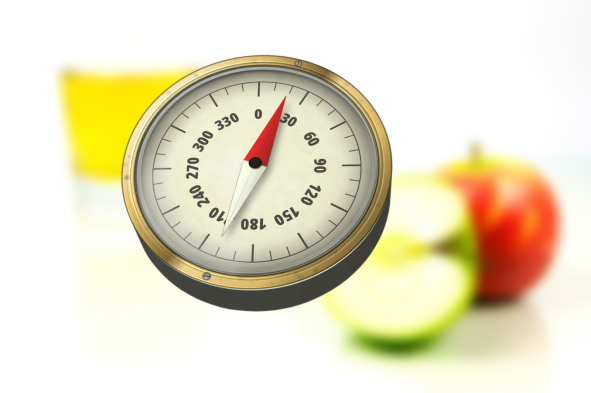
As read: 20 °
